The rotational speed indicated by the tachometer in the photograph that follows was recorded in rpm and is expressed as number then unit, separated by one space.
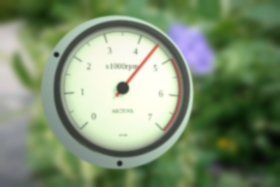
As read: 4500 rpm
